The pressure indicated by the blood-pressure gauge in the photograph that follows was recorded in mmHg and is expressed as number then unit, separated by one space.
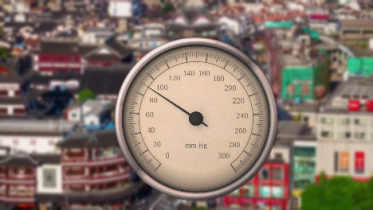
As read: 90 mmHg
